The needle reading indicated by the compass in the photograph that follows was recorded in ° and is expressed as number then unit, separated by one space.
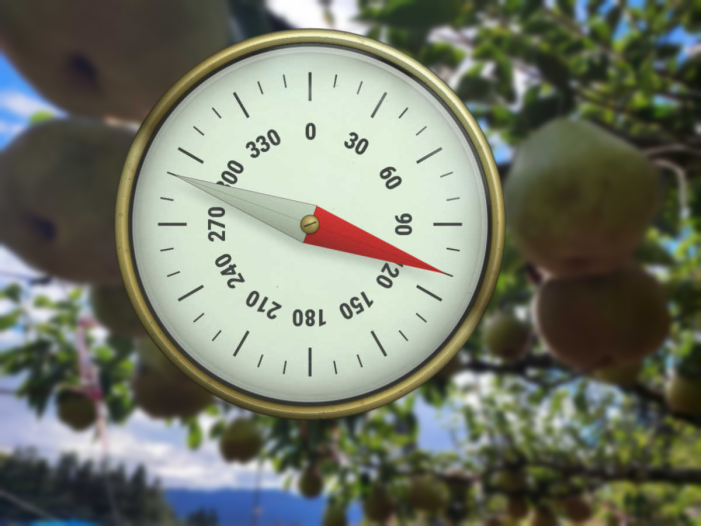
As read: 110 °
